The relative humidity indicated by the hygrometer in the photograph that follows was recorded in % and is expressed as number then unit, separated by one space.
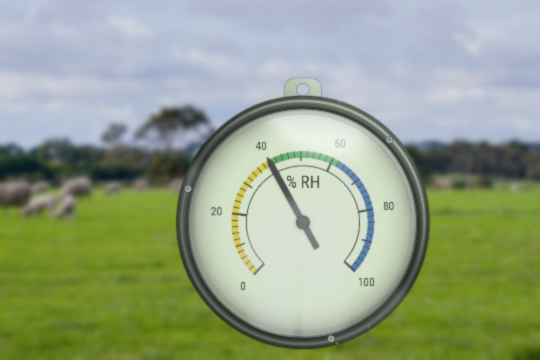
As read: 40 %
